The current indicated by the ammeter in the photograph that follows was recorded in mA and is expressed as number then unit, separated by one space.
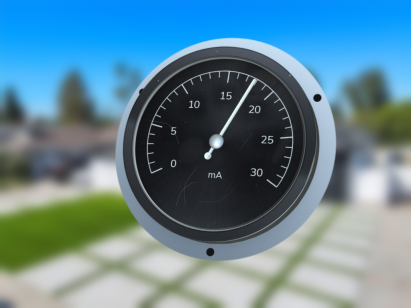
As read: 18 mA
